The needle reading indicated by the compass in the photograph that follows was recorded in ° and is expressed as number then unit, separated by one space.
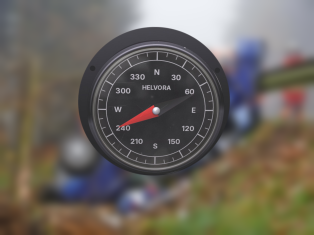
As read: 245 °
